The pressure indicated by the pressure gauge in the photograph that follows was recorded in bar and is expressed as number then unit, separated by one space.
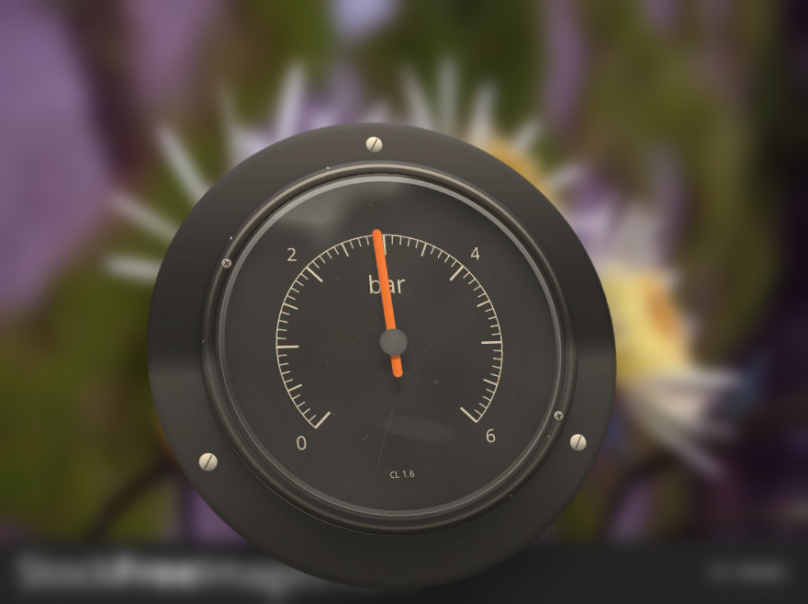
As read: 2.9 bar
